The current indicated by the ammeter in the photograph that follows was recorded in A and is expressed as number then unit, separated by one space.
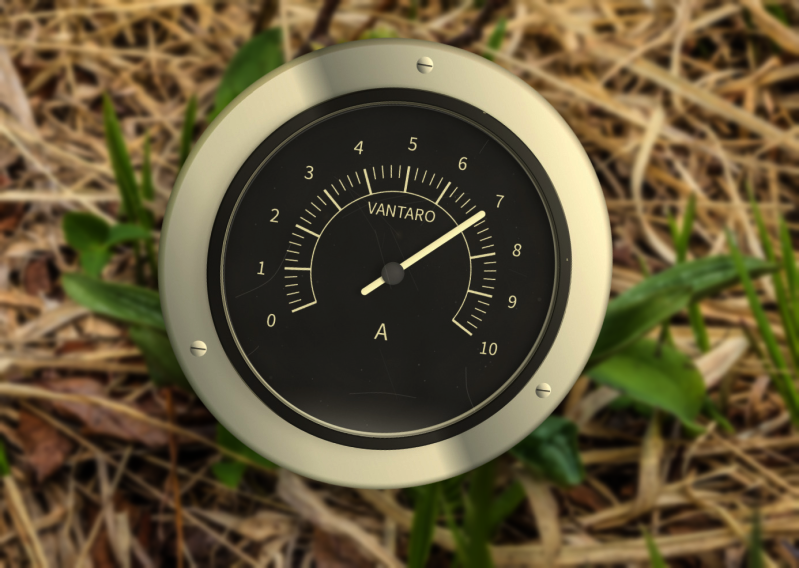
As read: 7 A
